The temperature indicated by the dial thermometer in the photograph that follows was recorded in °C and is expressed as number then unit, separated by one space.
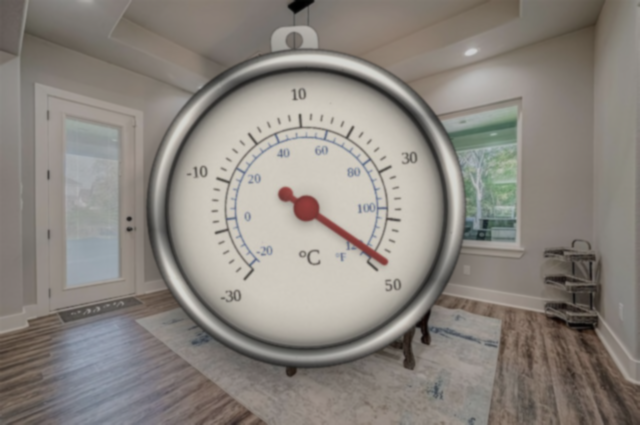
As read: 48 °C
